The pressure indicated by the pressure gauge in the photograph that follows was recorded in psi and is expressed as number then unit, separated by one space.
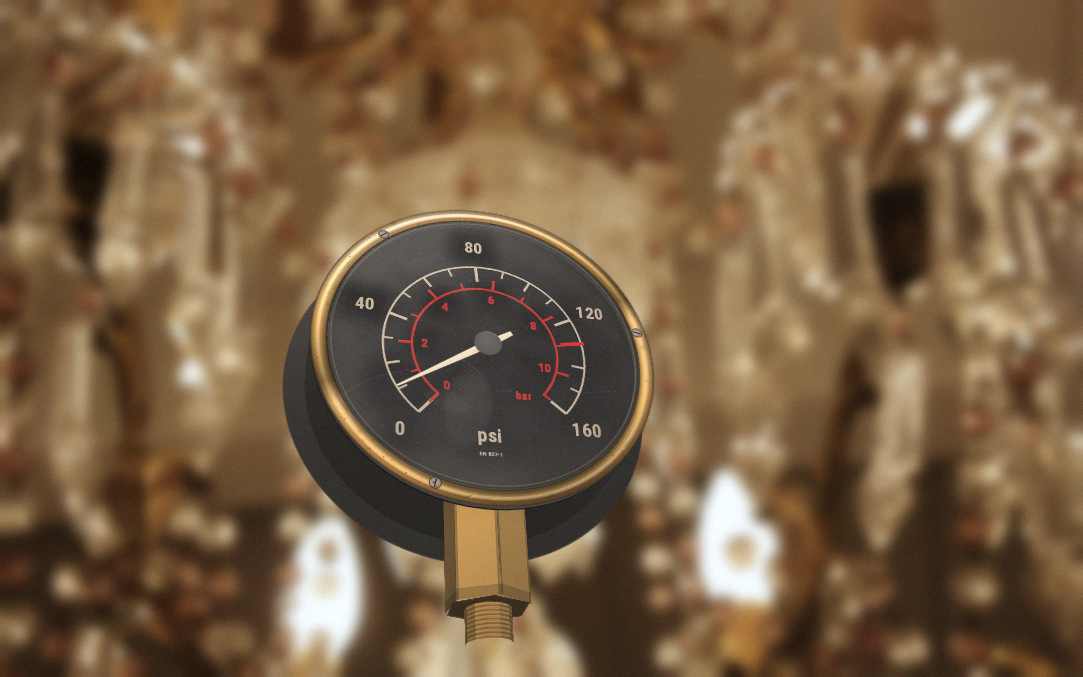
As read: 10 psi
